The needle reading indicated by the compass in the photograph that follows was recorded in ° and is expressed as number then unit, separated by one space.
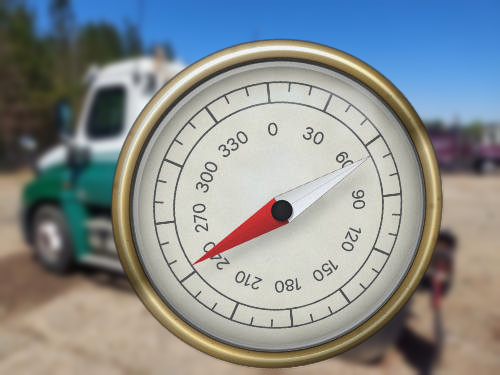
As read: 245 °
